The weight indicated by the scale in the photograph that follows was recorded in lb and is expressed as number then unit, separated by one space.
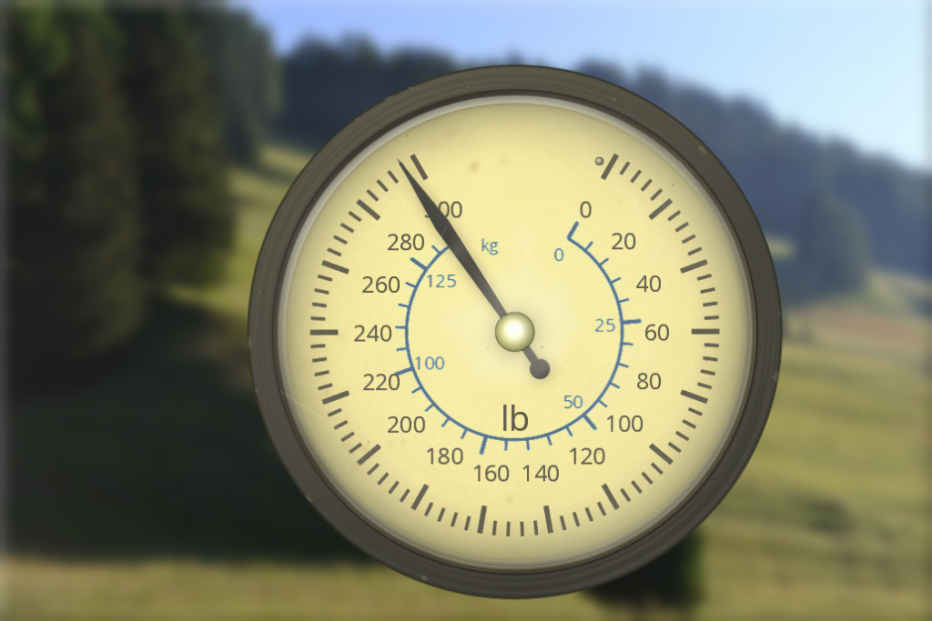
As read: 296 lb
